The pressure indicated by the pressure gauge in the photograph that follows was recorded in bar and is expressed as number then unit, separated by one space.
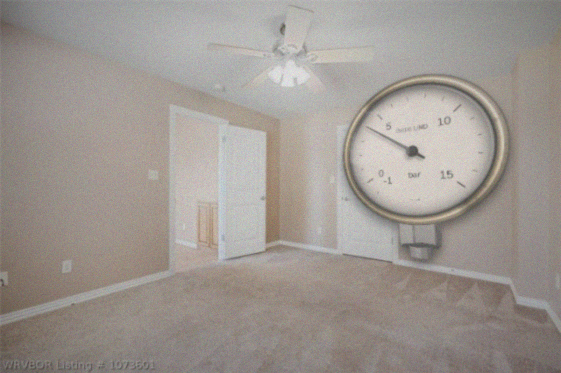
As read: 4 bar
